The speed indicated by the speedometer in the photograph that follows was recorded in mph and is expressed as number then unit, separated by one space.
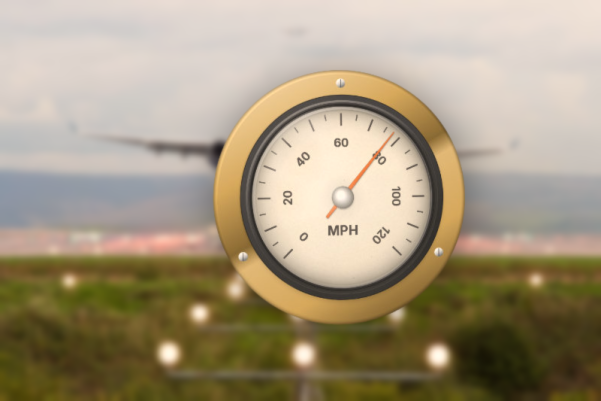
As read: 77.5 mph
